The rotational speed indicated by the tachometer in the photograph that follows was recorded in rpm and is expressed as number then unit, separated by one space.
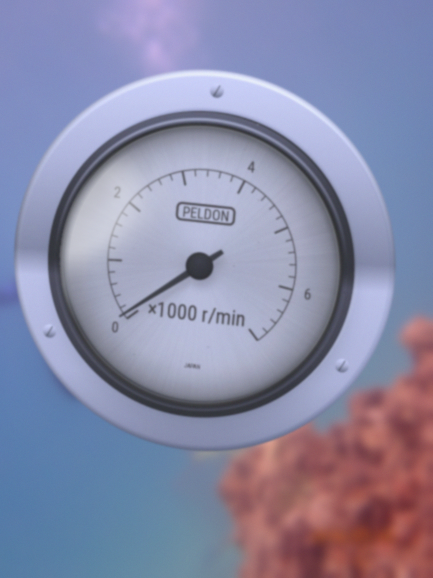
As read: 100 rpm
